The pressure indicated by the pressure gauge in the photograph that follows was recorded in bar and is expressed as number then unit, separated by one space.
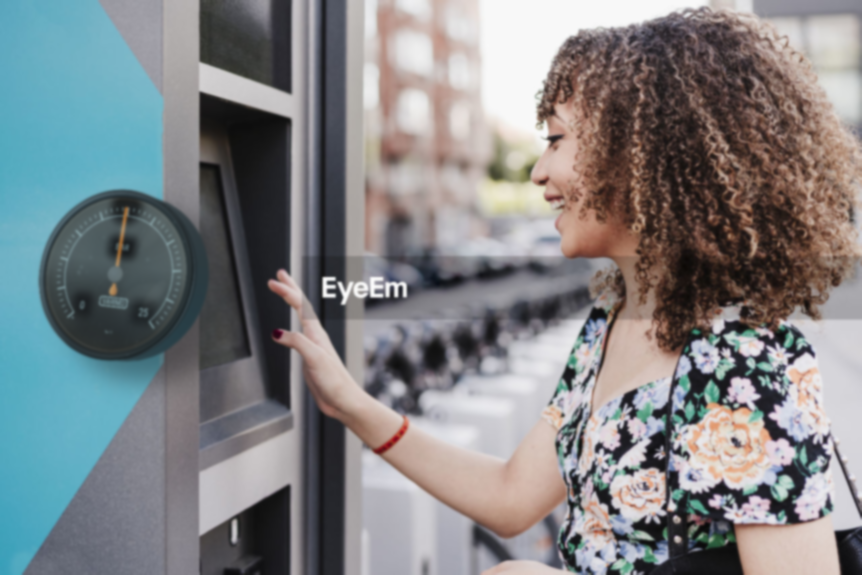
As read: 12.5 bar
